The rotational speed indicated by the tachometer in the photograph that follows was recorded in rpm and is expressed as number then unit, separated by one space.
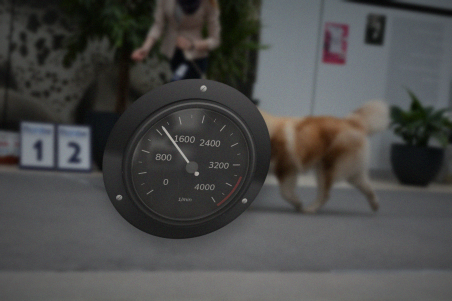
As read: 1300 rpm
